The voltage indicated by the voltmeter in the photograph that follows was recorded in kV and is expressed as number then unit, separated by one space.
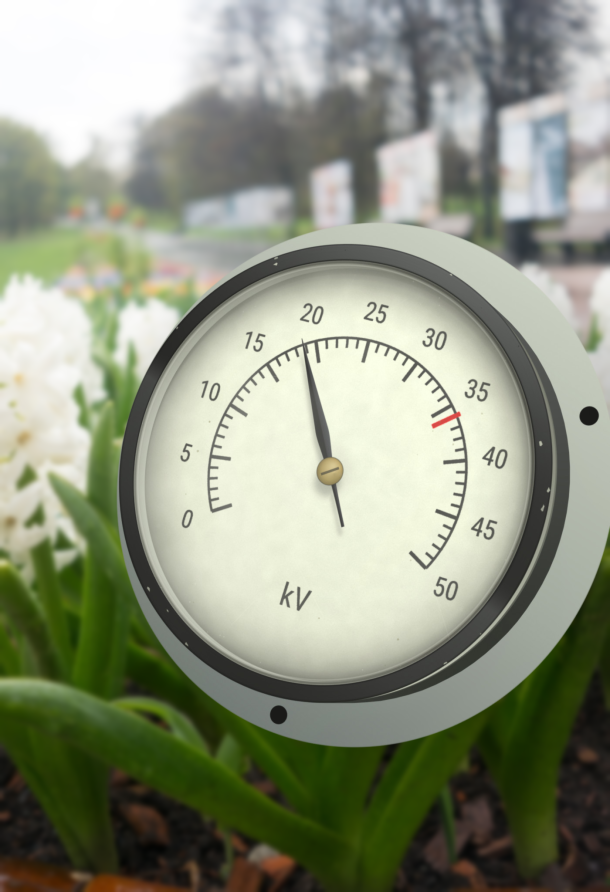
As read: 19 kV
